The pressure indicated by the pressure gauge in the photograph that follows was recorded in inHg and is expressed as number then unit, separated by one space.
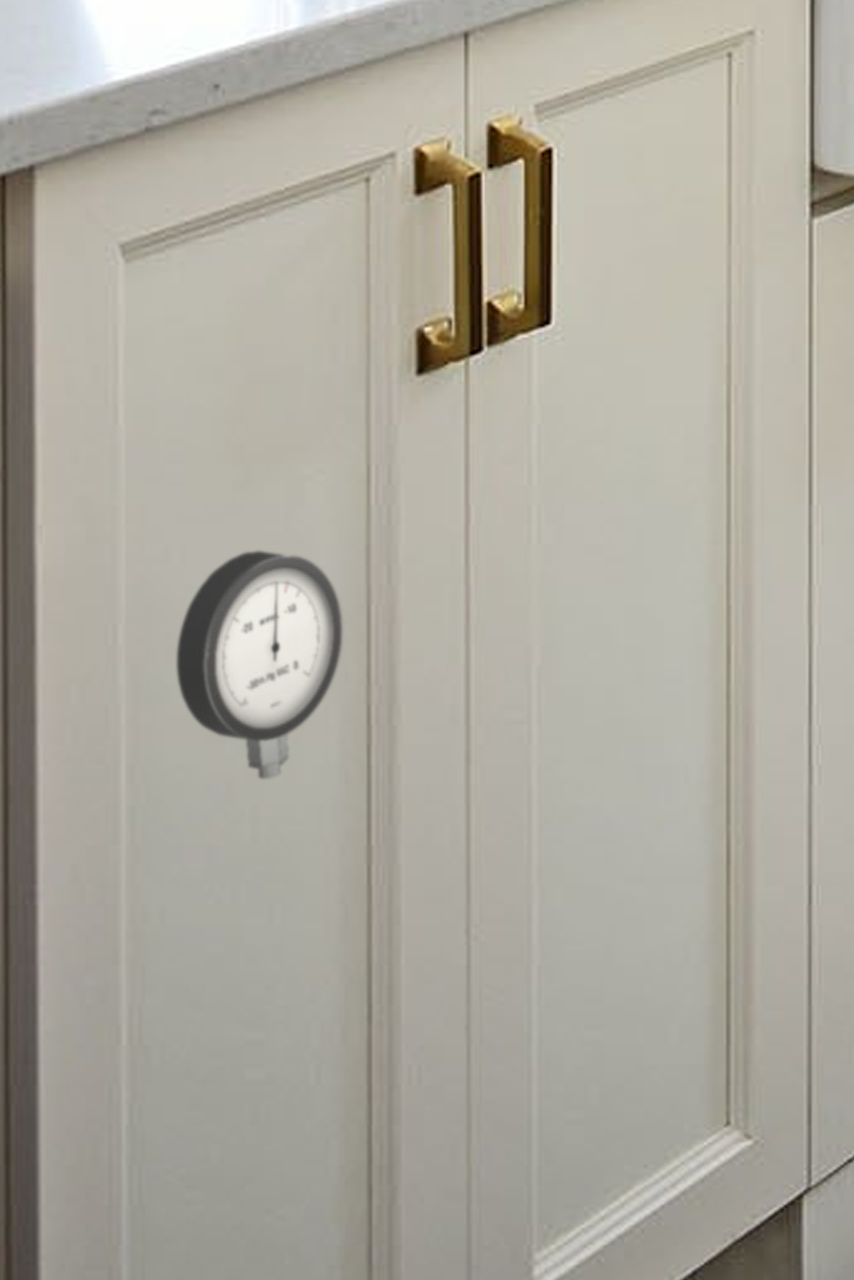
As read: -14 inHg
